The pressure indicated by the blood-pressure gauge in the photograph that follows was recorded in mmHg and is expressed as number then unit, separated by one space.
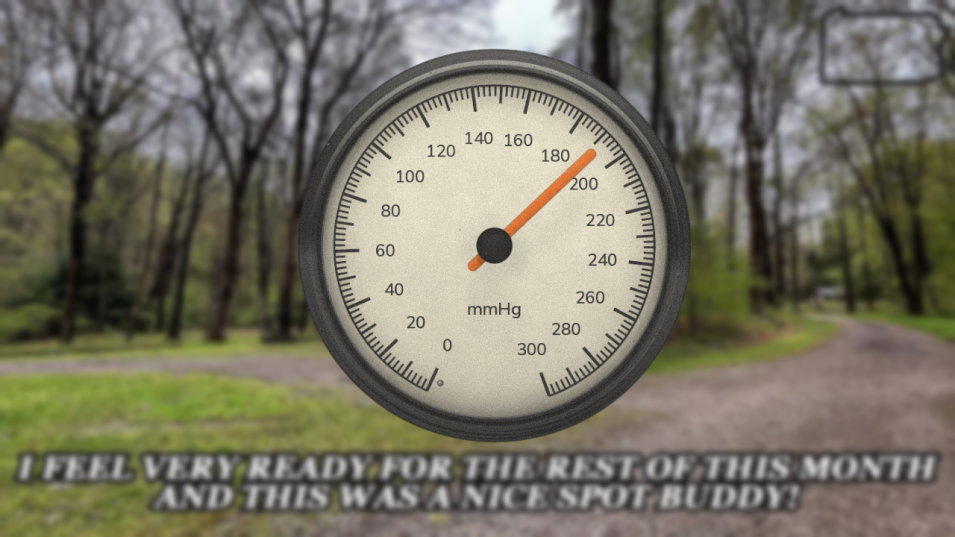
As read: 192 mmHg
